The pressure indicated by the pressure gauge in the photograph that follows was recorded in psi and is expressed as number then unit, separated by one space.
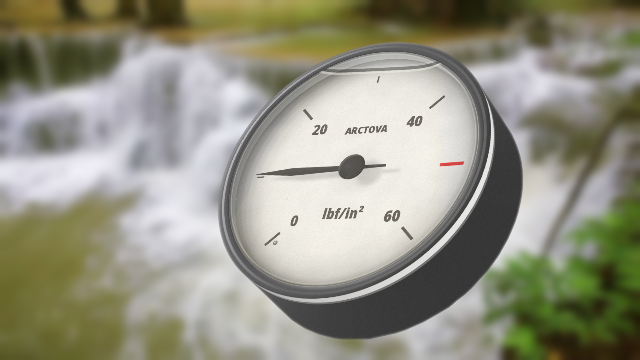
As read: 10 psi
